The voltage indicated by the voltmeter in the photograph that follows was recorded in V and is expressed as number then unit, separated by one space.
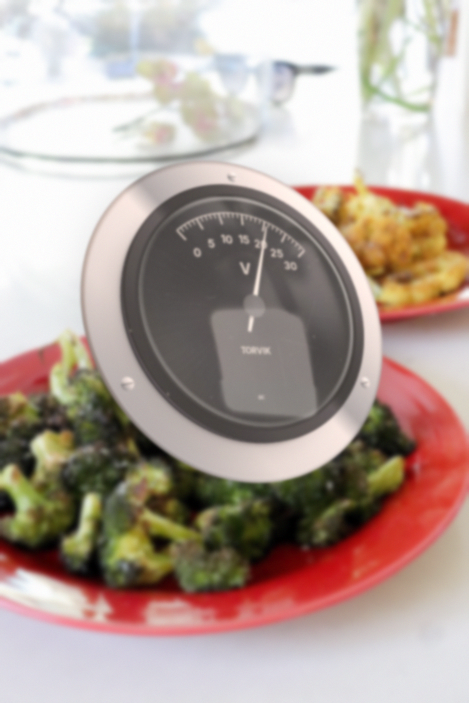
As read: 20 V
